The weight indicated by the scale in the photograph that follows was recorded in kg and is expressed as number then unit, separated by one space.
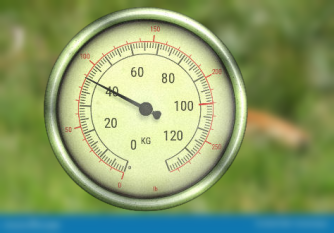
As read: 40 kg
